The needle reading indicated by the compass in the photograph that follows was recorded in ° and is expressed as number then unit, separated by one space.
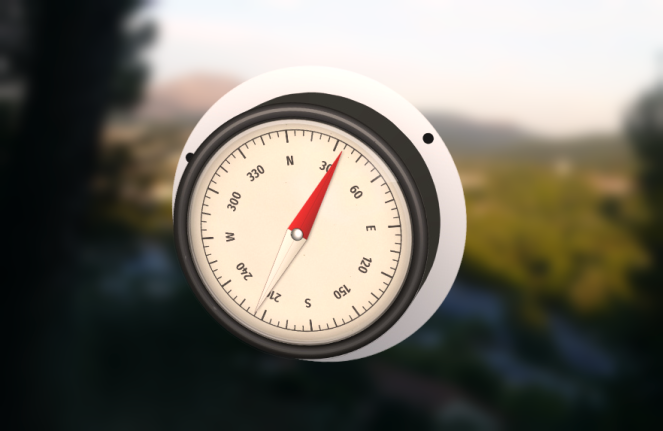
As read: 35 °
